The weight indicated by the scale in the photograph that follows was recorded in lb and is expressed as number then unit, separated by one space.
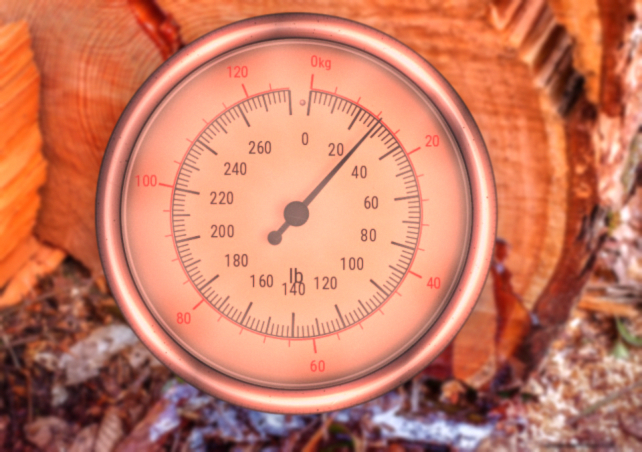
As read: 28 lb
